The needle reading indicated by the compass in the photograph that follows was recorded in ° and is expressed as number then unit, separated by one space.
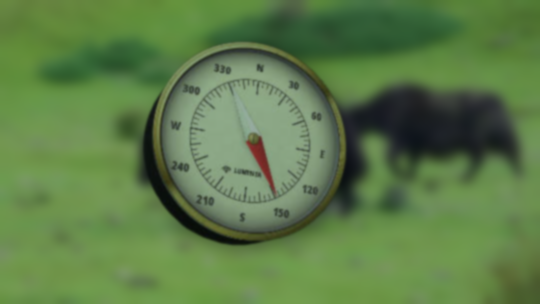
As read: 150 °
